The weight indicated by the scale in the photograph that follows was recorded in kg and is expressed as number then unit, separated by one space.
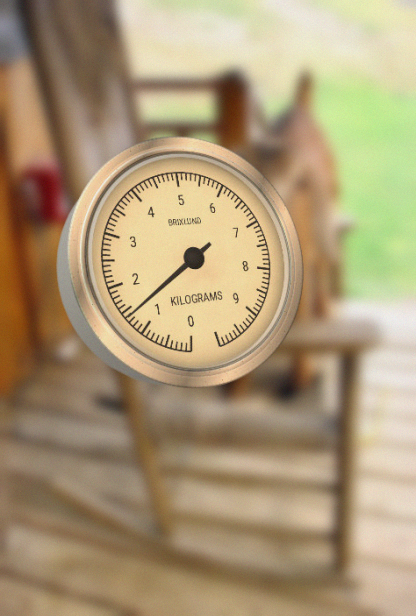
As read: 1.4 kg
